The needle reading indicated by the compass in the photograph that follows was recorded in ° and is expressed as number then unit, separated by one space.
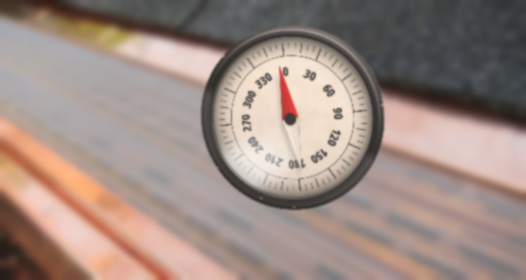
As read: 355 °
